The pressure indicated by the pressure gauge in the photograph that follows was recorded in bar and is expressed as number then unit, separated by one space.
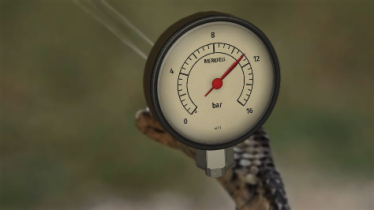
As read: 11 bar
